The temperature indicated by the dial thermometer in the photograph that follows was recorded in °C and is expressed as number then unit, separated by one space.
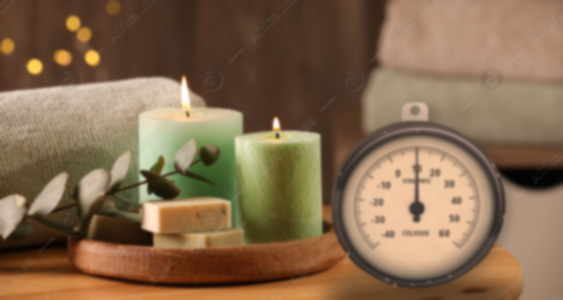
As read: 10 °C
